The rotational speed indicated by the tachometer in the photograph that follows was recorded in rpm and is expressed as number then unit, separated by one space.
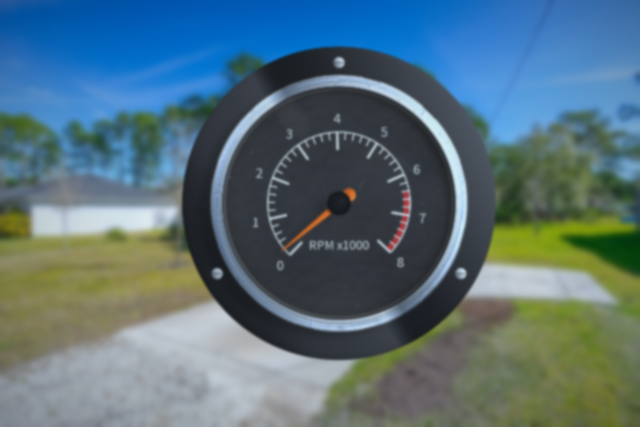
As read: 200 rpm
